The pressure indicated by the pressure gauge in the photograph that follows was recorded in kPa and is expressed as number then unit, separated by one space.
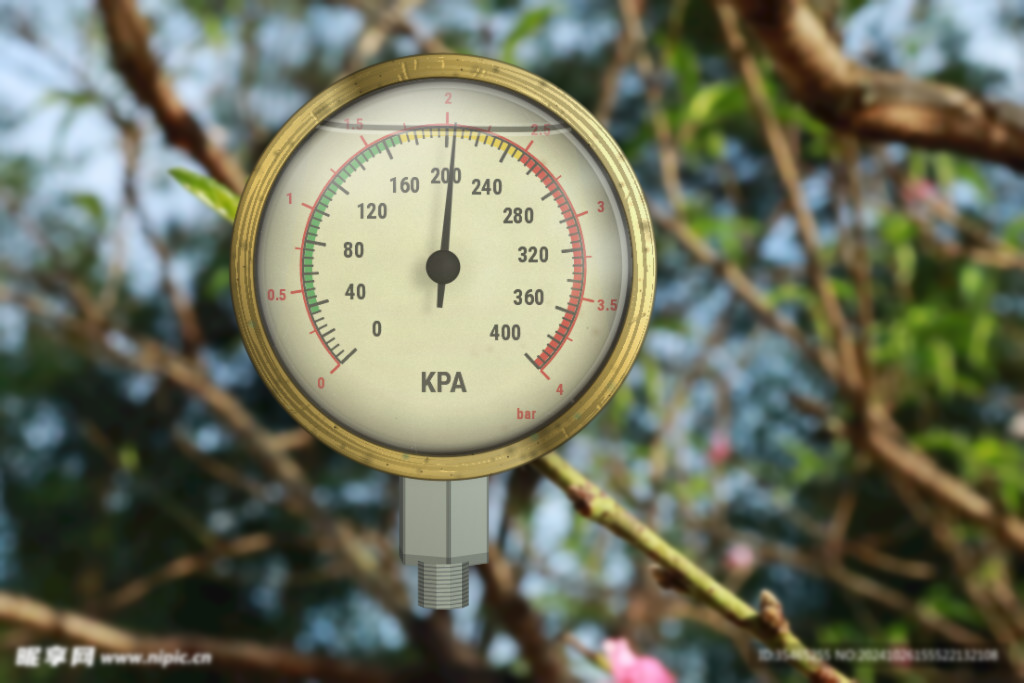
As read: 205 kPa
